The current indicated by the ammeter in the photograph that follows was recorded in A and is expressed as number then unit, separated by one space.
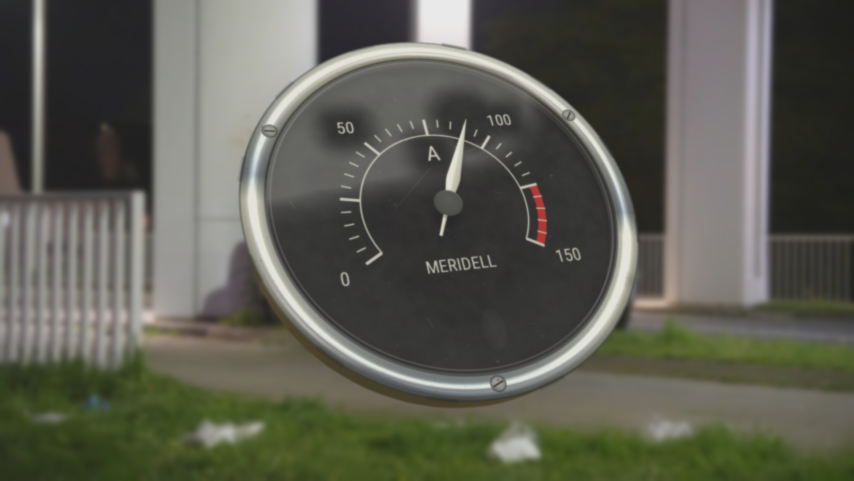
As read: 90 A
